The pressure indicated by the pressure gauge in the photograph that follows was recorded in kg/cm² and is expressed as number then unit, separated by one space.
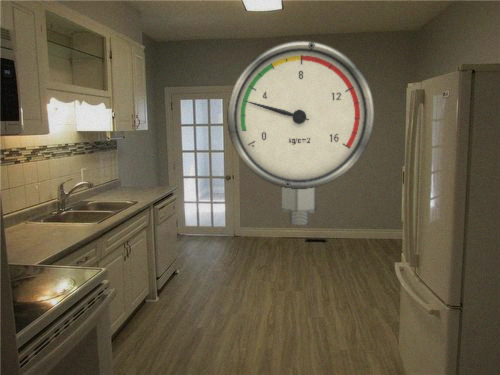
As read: 3 kg/cm²
